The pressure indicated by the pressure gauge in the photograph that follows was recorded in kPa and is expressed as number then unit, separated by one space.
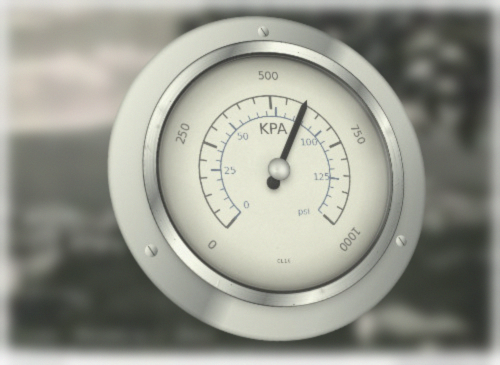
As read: 600 kPa
